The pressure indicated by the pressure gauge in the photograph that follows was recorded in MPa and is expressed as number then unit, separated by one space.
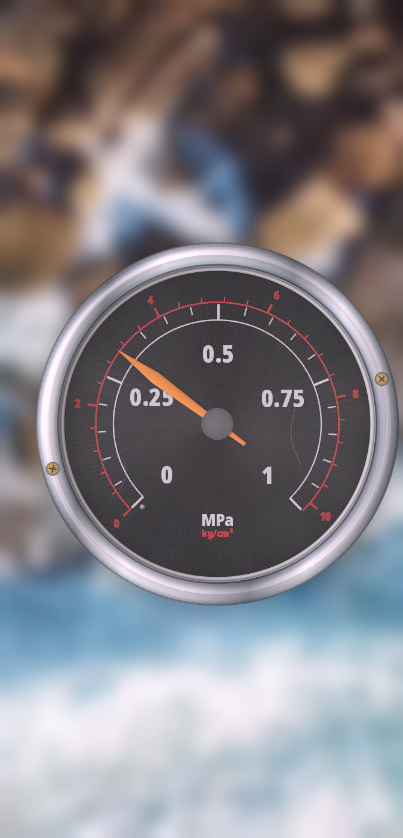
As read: 0.3 MPa
